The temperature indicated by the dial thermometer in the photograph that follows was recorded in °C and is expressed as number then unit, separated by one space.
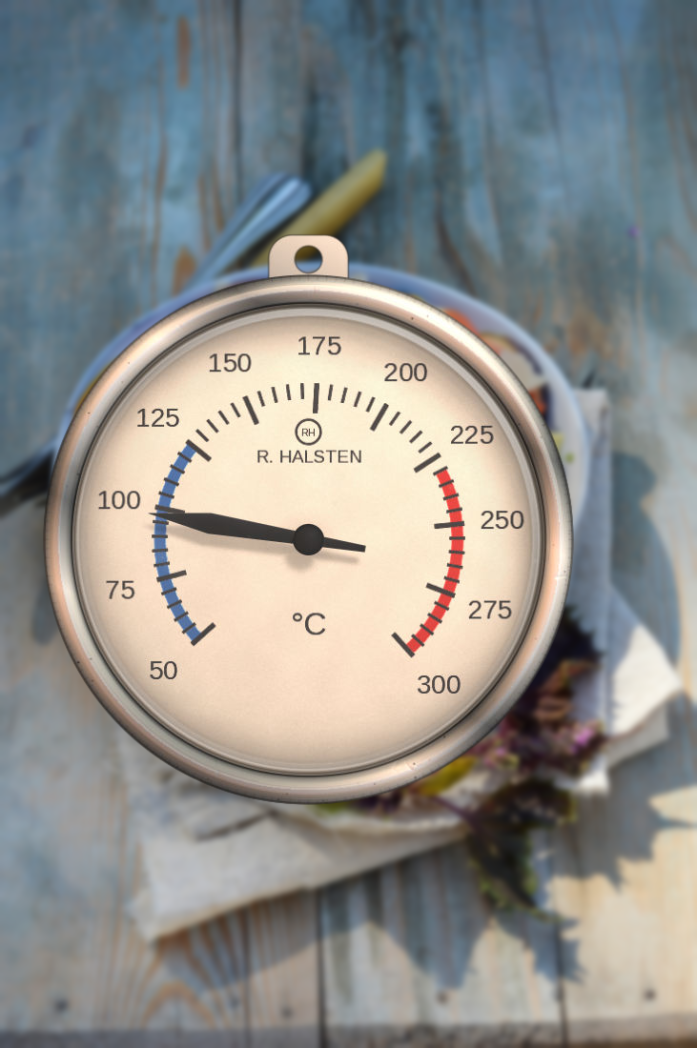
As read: 97.5 °C
